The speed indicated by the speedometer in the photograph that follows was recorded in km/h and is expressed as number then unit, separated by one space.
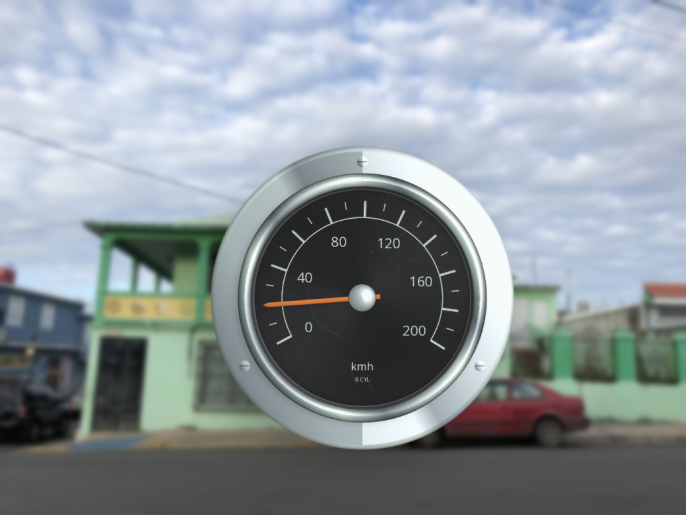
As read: 20 km/h
